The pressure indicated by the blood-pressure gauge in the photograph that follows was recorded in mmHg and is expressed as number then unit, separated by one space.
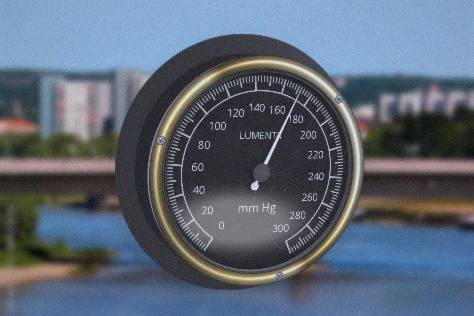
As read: 170 mmHg
